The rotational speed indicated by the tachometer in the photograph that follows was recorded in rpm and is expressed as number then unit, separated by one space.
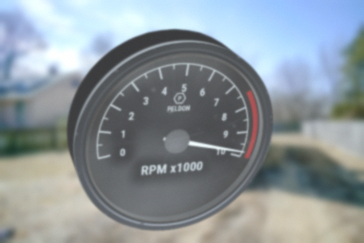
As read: 9750 rpm
